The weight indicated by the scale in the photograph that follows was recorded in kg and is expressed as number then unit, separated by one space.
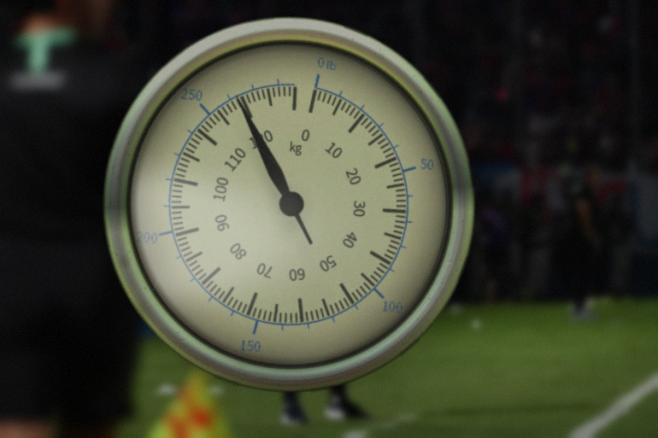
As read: 119 kg
